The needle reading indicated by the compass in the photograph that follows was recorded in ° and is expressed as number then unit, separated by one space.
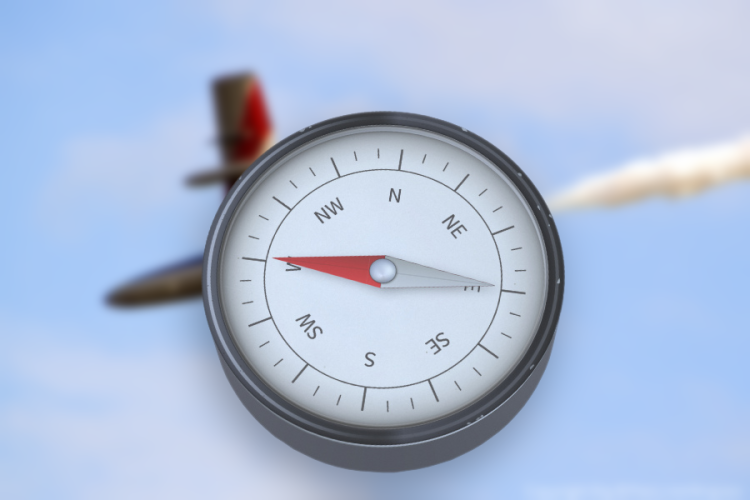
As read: 270 °
